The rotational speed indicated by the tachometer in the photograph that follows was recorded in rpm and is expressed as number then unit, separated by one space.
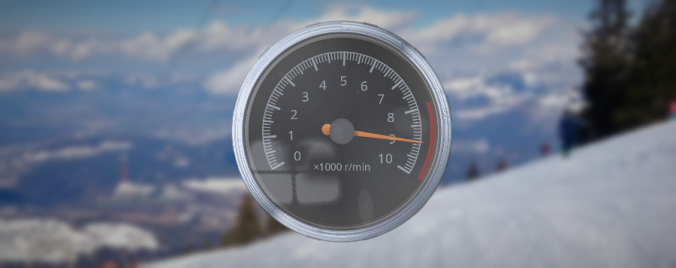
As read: 9000 rpm
